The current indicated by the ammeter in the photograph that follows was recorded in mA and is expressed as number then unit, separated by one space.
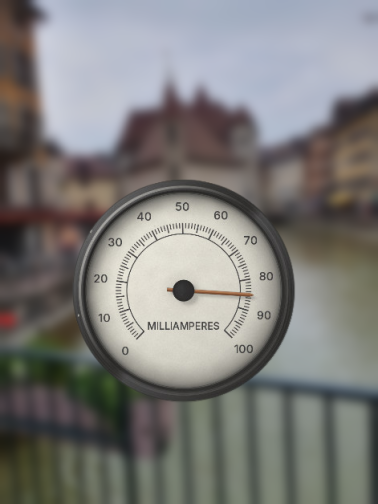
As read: 85 mA
